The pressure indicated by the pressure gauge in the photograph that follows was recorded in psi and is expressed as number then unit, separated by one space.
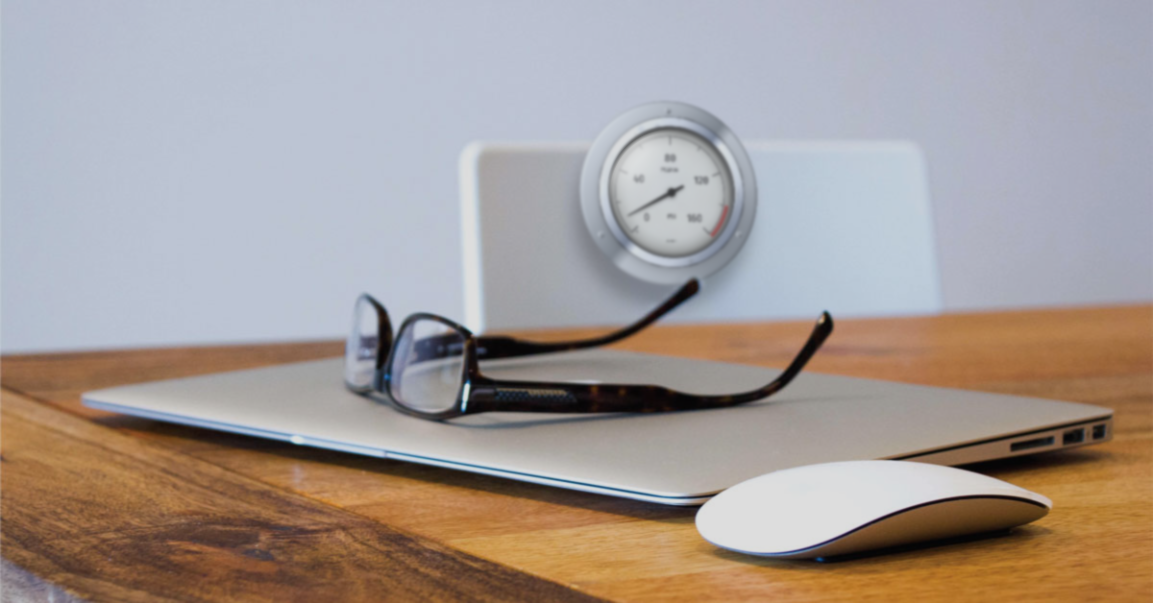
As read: 10 psi
